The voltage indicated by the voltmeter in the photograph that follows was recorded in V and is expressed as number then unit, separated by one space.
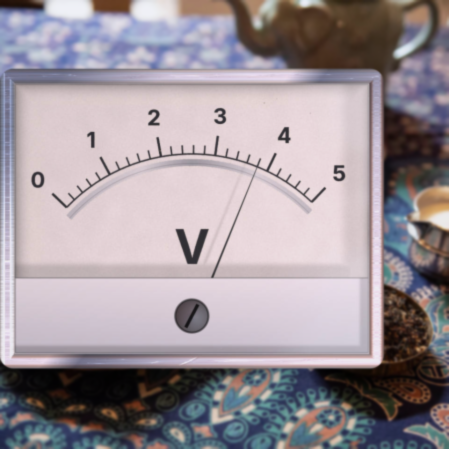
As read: 3.8 V
